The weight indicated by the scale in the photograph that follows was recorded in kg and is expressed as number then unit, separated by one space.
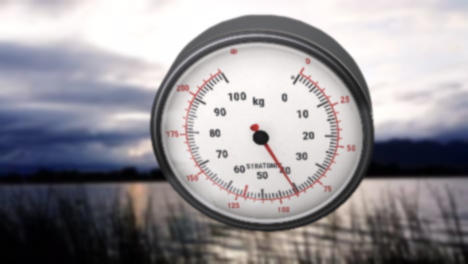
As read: 40 kg
